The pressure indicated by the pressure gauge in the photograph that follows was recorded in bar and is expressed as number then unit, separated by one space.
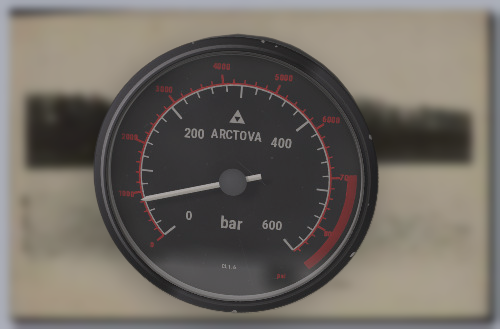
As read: 60 bar
